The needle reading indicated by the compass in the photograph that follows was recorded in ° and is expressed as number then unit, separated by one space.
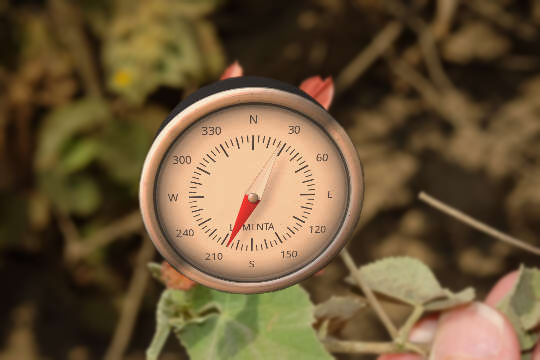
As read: 205 °
